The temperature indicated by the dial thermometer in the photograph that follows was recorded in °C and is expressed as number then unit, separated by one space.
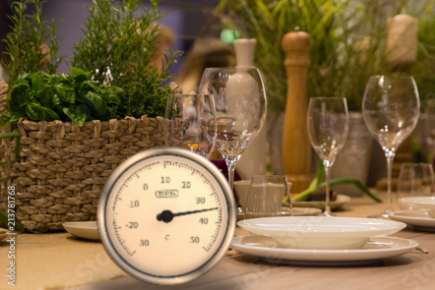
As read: 35 °C
